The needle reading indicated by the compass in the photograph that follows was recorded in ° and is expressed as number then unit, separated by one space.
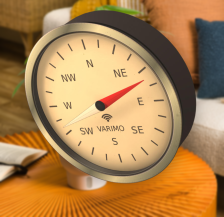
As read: 67.5 °
